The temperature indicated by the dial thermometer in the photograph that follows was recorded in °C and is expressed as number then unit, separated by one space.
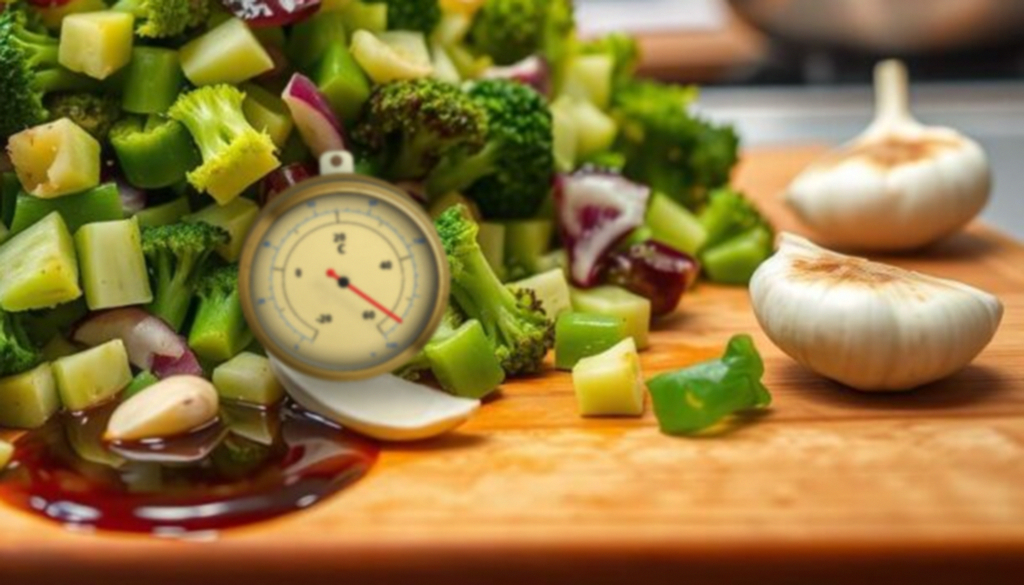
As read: 55 °C
